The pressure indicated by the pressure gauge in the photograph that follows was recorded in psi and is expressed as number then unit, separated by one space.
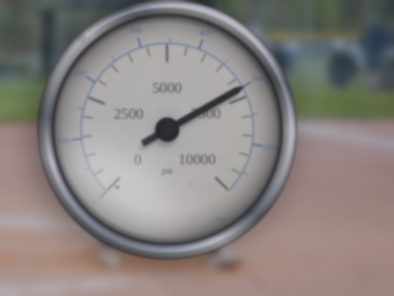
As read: 7250 psi
